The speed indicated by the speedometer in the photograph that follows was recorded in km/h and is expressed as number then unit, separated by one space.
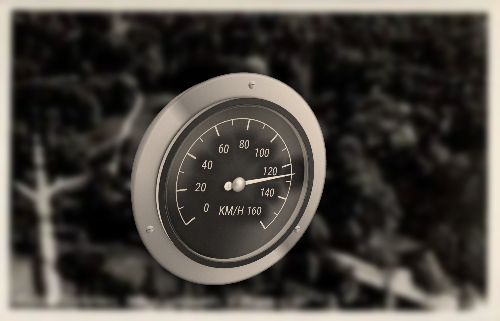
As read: 125 km/h
